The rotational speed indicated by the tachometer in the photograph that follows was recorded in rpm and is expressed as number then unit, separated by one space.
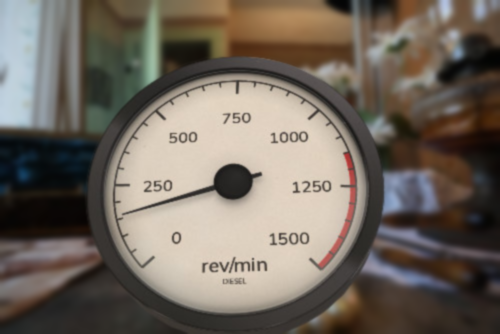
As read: 150 rpm
